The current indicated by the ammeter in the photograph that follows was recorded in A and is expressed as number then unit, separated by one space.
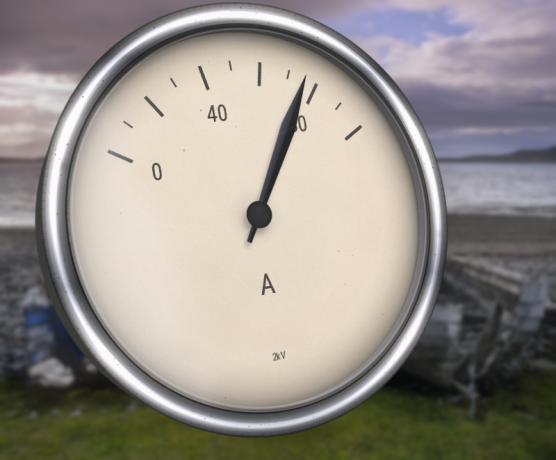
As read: 75 A
